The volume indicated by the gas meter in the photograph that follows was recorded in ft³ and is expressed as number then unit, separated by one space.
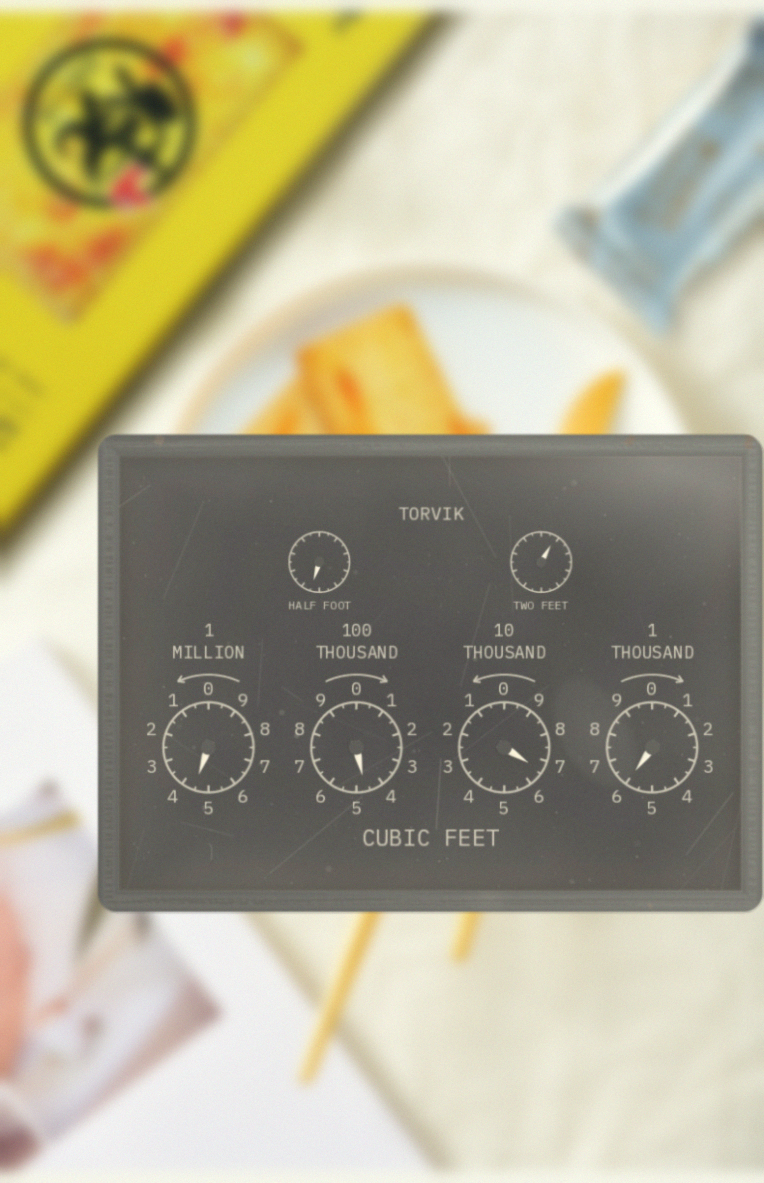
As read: 446600 ft³
